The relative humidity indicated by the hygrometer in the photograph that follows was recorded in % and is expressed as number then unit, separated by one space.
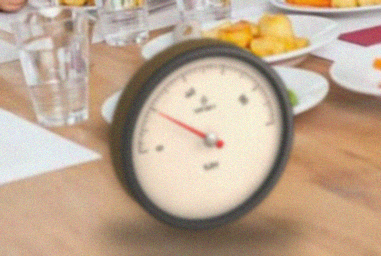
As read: 20 %
